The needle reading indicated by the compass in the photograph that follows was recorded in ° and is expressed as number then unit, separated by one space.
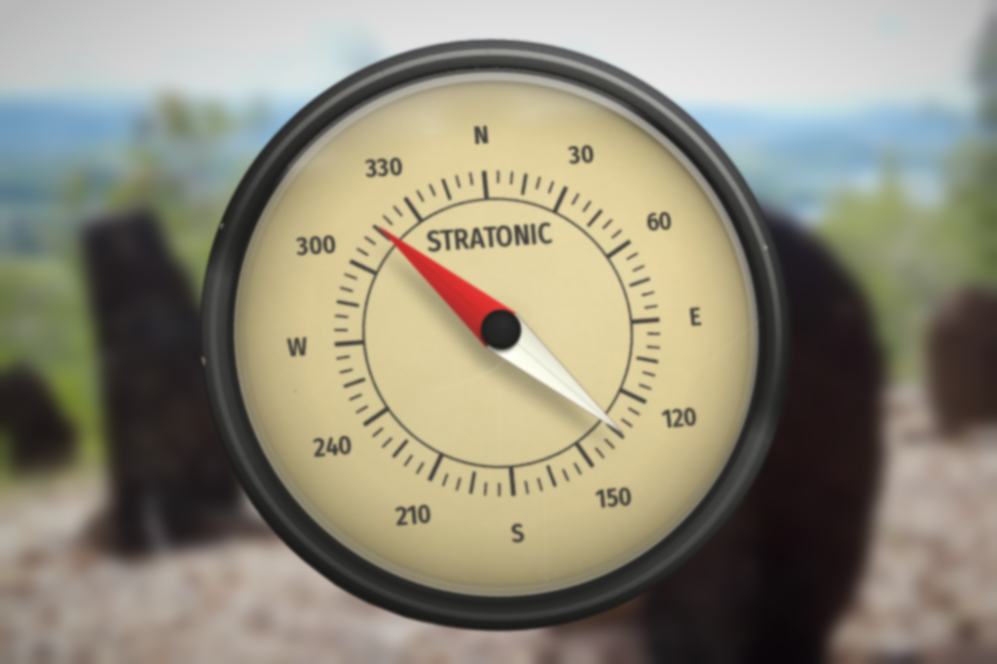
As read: 315 °
